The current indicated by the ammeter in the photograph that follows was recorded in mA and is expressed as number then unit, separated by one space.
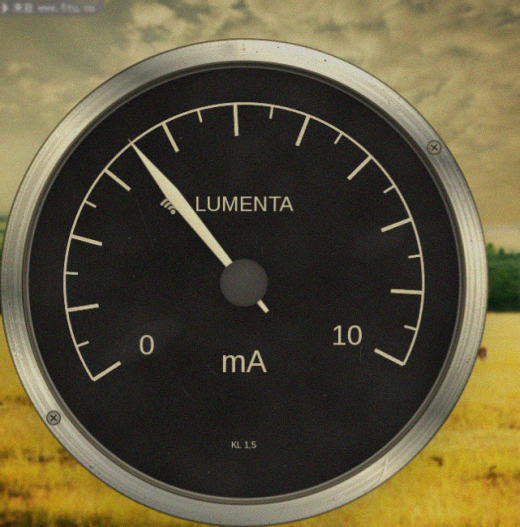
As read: 3.5 mA
